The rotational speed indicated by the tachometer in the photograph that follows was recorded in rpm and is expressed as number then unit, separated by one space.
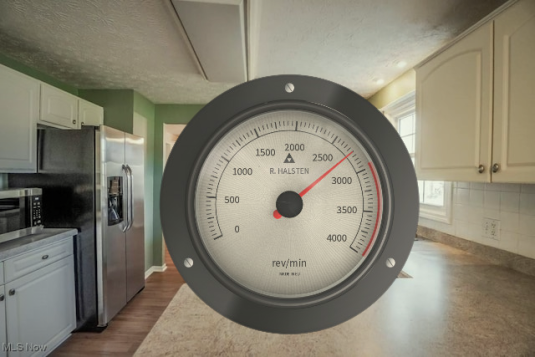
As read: 2750 rpm
